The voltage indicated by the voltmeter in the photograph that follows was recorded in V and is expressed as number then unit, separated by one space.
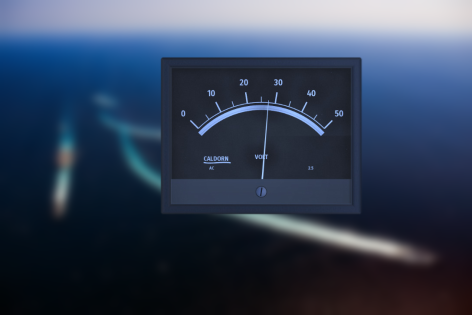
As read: 27.5 V
